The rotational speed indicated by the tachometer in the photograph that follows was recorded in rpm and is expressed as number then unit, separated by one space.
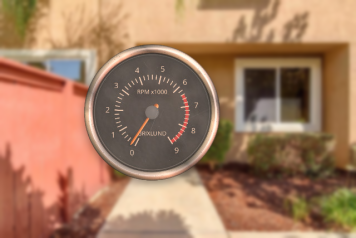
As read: 200 rpm
